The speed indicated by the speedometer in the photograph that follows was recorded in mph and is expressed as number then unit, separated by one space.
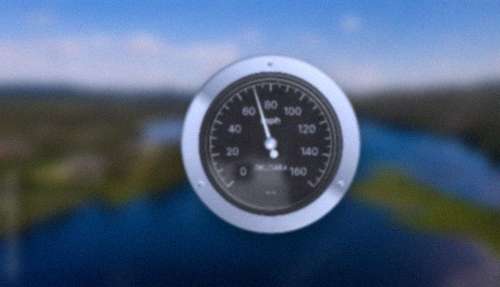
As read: 70 mph
